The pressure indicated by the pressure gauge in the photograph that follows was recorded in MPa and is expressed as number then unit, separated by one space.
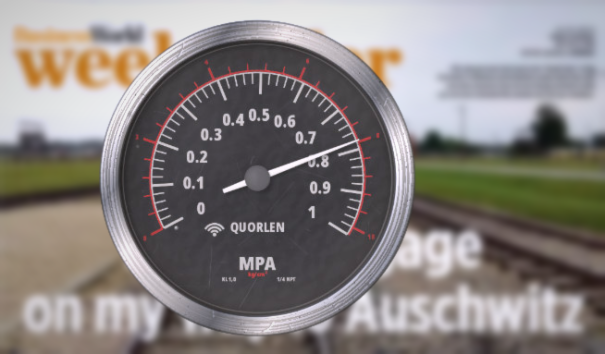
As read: 0.78 MPa
